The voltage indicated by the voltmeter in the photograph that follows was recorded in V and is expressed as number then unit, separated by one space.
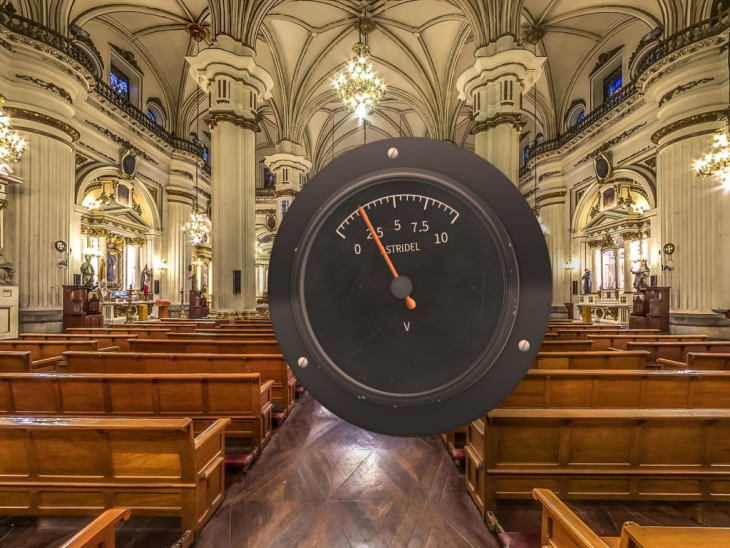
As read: 2.5 V
